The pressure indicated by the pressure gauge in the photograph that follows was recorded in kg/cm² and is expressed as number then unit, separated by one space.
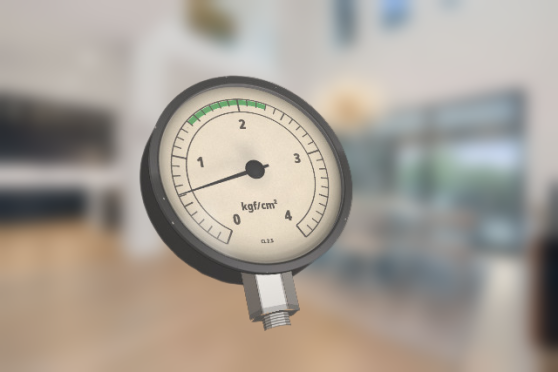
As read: 0.6 kg/cm²
